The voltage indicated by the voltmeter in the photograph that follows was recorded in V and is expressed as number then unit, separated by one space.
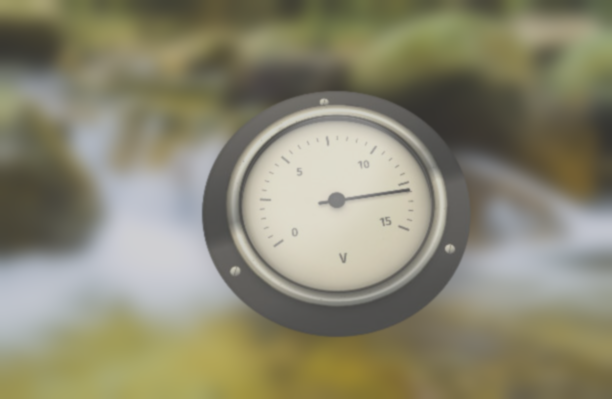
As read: 13 V
